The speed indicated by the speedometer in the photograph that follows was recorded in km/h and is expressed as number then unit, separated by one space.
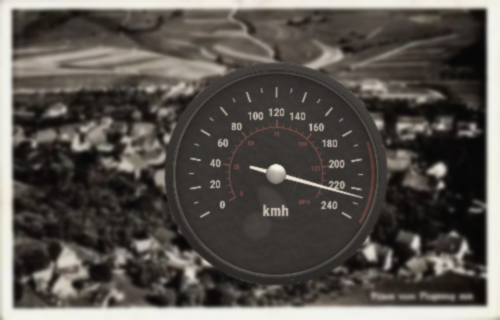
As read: 225 km/h
